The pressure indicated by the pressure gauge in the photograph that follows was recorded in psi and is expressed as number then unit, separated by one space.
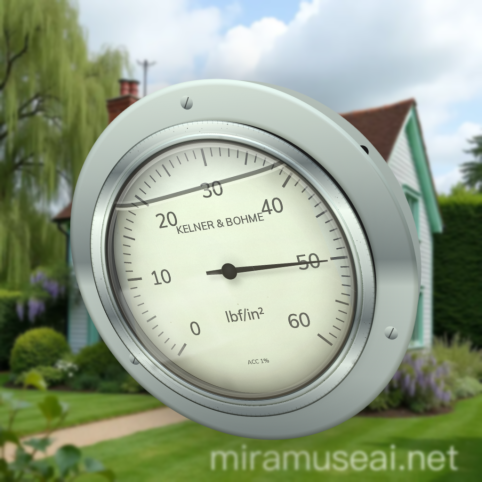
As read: 50 psi
